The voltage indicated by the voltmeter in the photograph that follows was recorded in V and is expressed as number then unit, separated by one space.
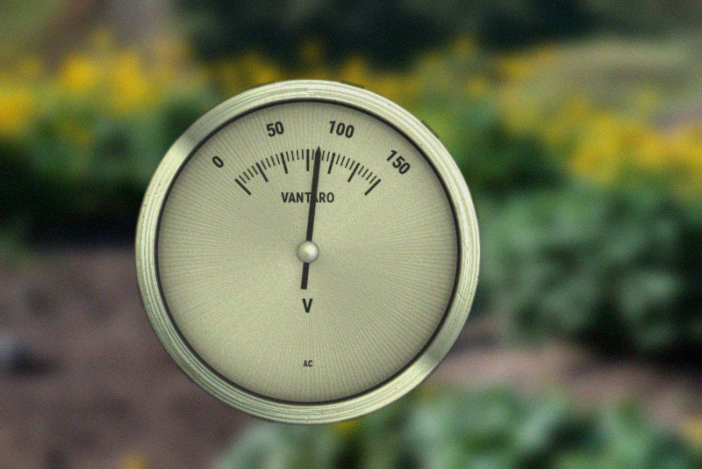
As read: 85 V
